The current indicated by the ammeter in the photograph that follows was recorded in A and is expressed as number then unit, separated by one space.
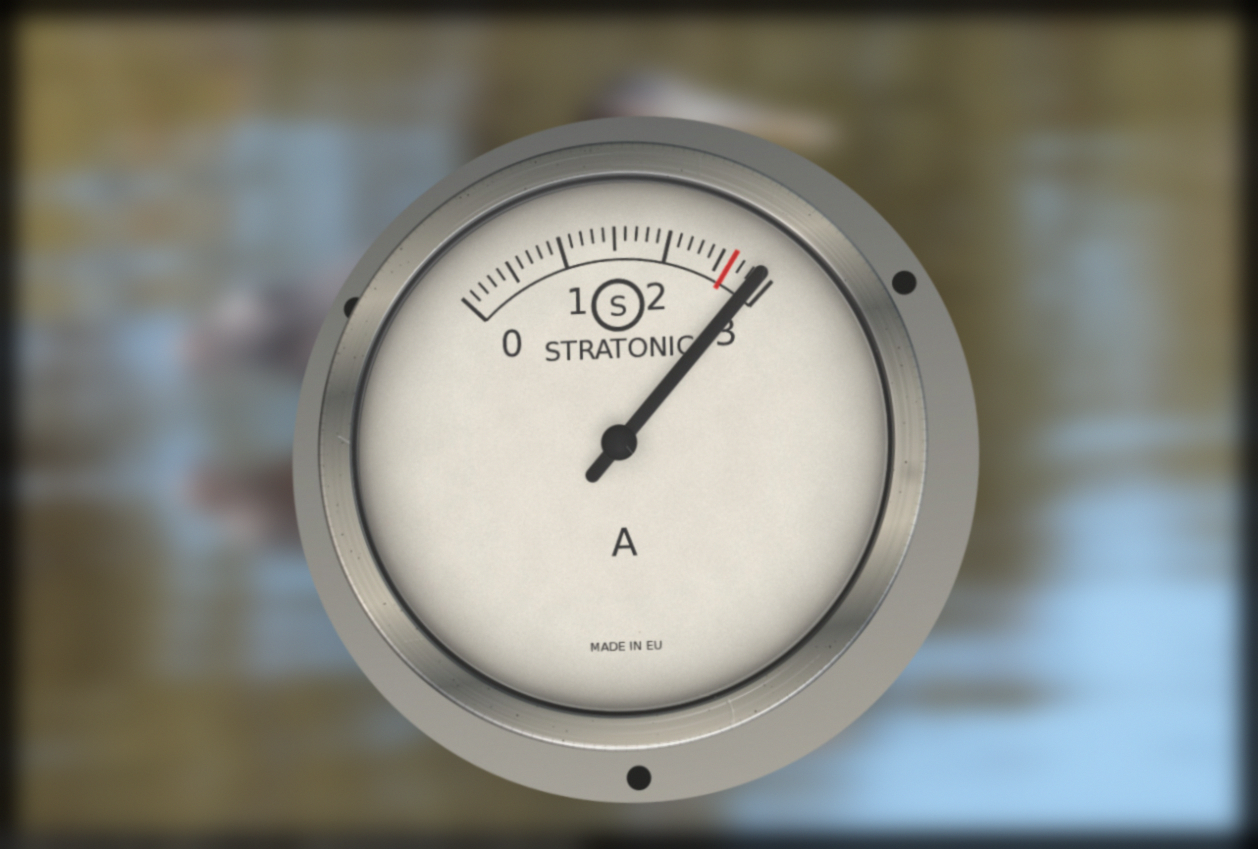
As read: 2.9 A
